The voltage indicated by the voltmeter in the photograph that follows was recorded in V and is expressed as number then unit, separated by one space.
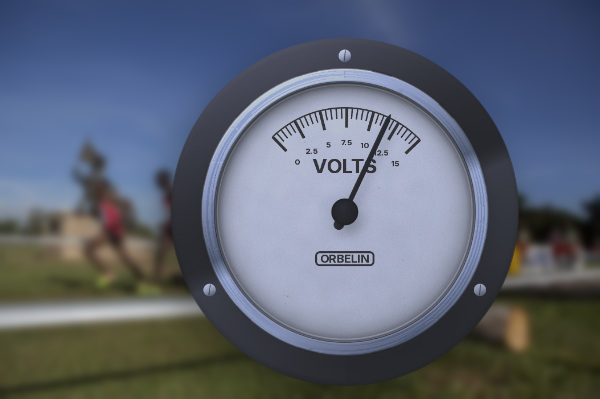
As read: 11.5 V
